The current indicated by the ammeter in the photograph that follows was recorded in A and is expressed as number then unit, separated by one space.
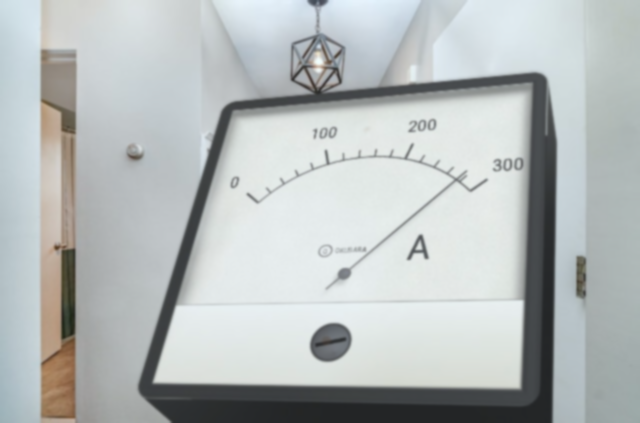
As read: 280 A
